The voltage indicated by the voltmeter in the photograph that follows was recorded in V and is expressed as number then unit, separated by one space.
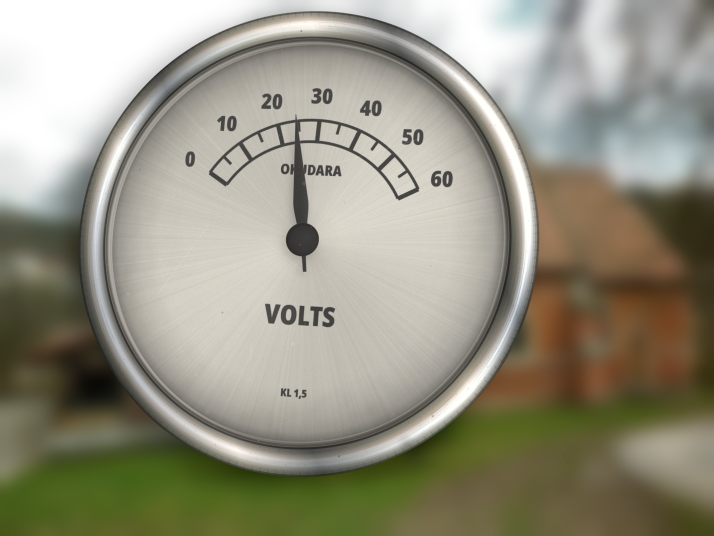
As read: 25 V
